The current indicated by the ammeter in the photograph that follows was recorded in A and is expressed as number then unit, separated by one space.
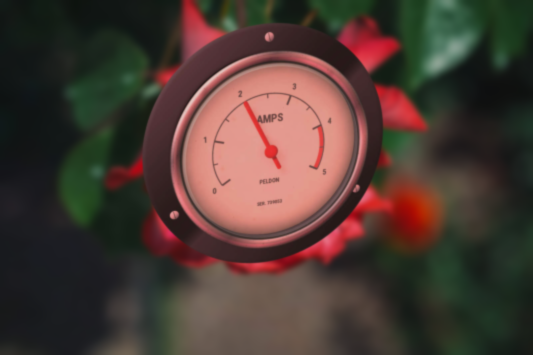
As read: 2 A
